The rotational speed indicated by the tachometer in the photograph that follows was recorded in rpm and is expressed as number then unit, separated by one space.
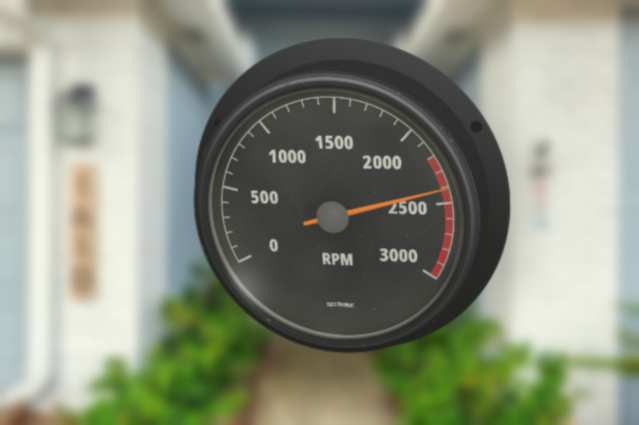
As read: 2400 rpm
